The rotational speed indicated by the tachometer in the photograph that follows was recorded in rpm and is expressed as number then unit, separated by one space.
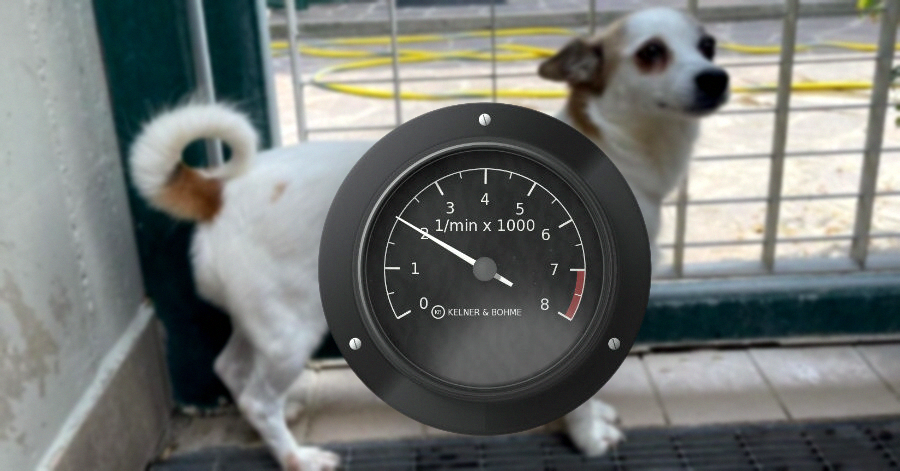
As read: 2000 rpm
